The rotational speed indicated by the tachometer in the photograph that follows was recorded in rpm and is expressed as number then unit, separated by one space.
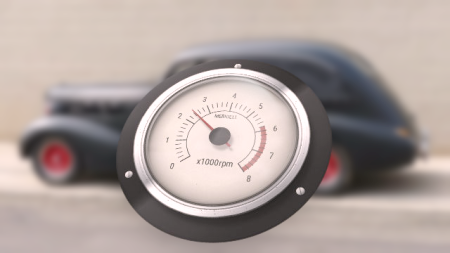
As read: 2400 rpm
